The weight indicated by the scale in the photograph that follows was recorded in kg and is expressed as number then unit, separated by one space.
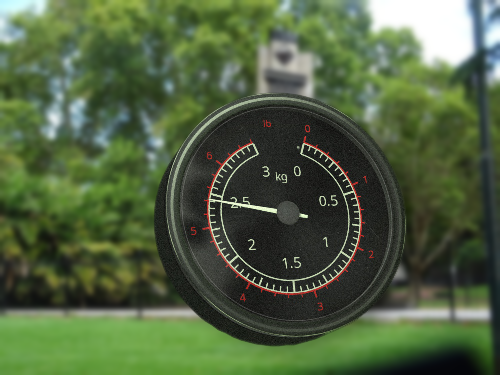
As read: 2.45 kg
